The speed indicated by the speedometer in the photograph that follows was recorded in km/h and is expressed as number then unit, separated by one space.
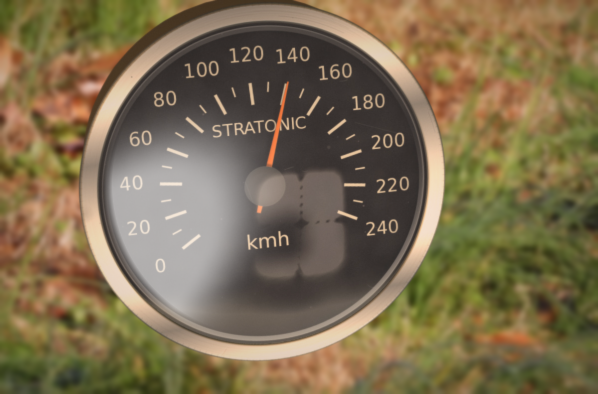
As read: 140 km/h
